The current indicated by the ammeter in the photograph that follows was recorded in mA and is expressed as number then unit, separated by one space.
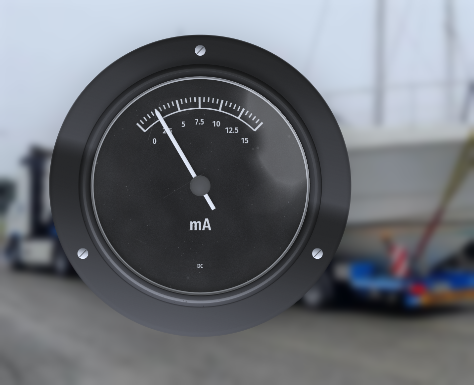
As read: 2.5 mA
